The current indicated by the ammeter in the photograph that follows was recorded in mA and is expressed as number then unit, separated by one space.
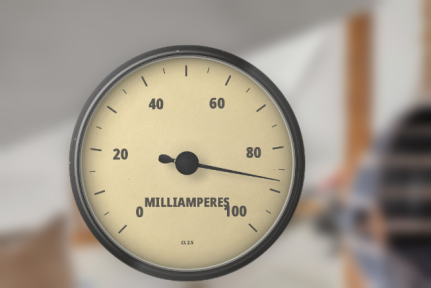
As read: 87.5 mA
